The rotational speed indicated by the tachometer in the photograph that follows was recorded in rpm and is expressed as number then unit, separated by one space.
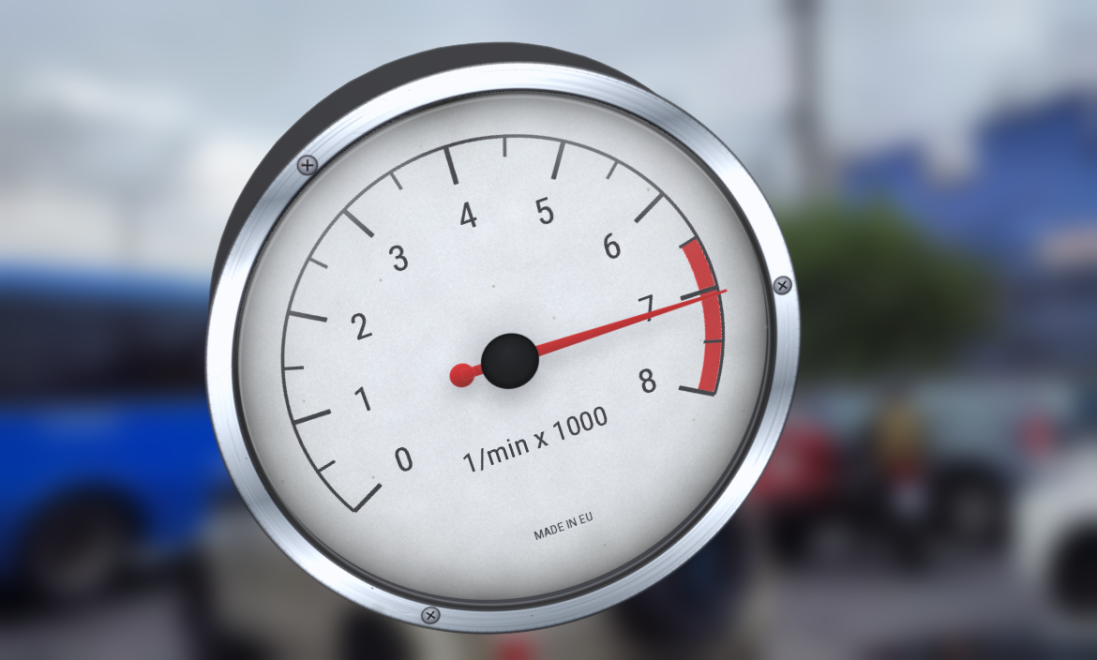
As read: 7000 rpm
